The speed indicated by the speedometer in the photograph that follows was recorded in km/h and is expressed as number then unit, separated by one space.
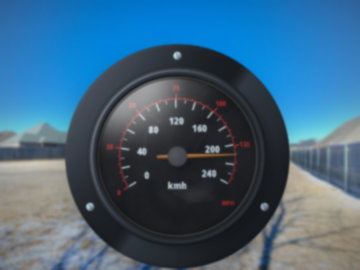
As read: 210 km/h
